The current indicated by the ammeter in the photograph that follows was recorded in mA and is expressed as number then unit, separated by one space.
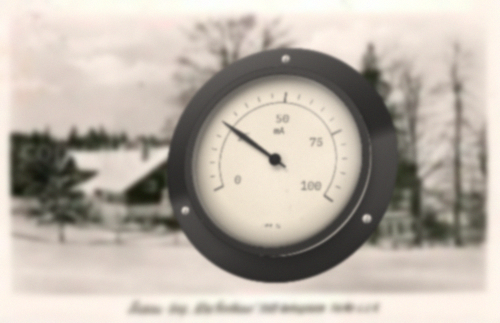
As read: 25 mA
